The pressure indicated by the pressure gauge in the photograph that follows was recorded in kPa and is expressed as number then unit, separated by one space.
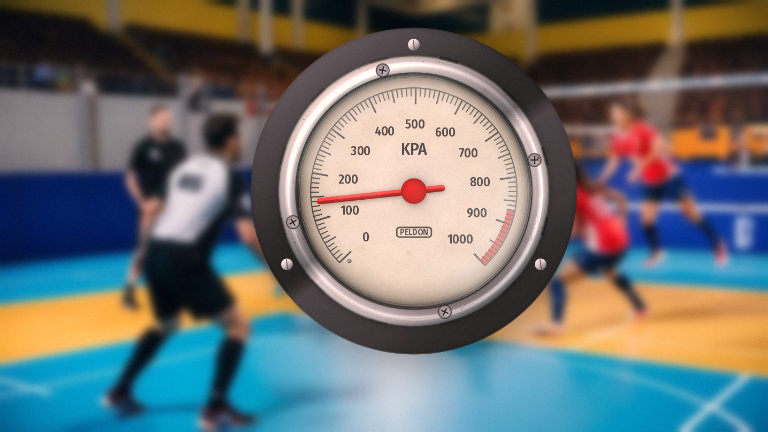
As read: 140 kPa
